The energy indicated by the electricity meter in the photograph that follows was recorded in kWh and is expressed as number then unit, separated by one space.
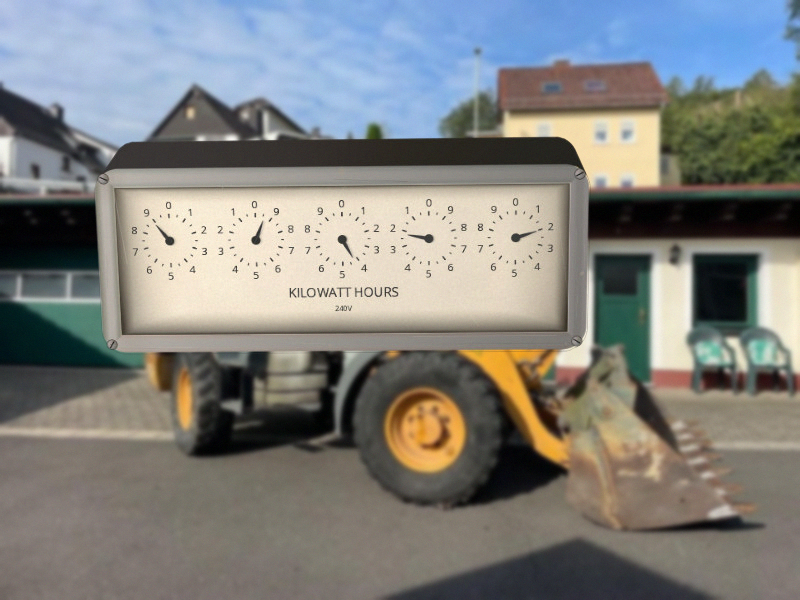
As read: 89422 kWh
